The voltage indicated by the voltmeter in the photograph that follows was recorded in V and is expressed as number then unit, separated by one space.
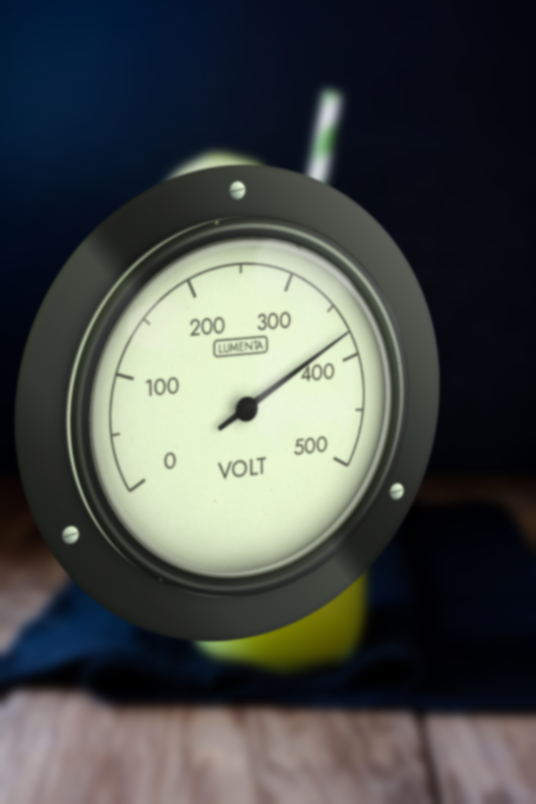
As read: 375 V
